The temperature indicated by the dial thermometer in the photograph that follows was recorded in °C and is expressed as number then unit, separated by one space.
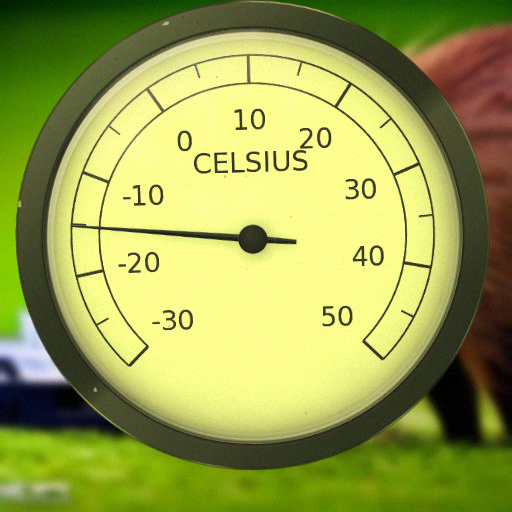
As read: -15 °C
